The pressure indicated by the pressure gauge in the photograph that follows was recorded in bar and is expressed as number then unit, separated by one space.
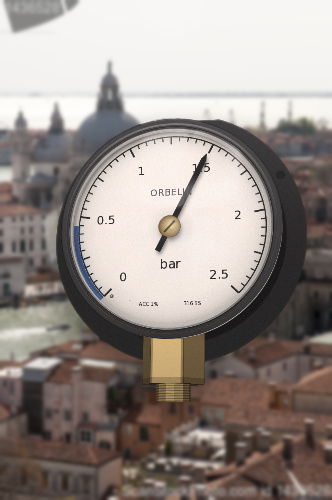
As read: 1.5 bar
